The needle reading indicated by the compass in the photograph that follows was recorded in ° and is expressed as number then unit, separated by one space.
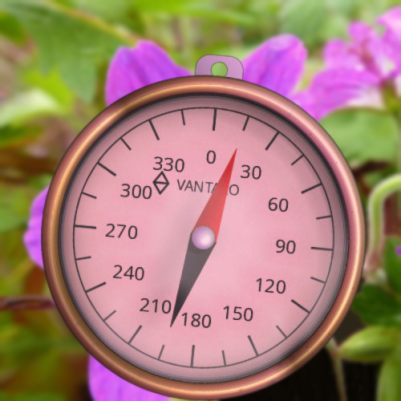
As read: 15 °
